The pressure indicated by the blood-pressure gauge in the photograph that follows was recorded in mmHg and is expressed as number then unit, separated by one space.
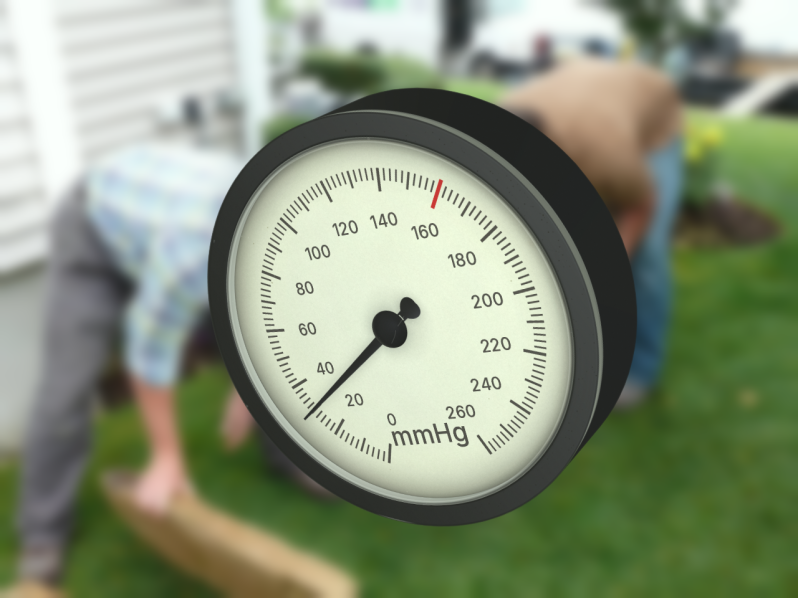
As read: 30 mmHg
